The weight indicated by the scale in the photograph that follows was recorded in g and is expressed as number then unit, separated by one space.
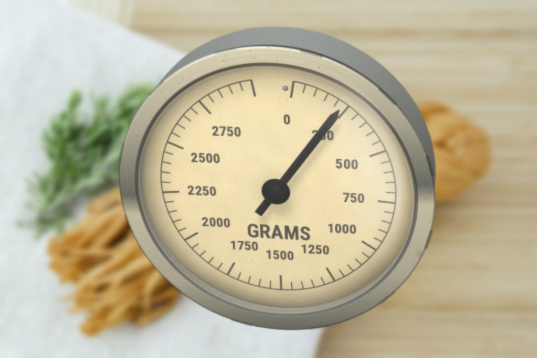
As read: 225 g
